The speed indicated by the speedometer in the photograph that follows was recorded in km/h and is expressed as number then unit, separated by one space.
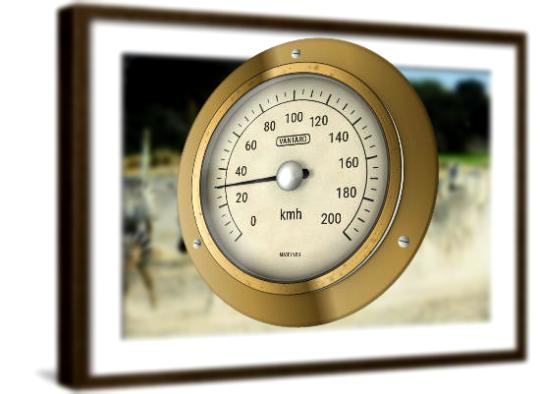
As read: 30 km/h
